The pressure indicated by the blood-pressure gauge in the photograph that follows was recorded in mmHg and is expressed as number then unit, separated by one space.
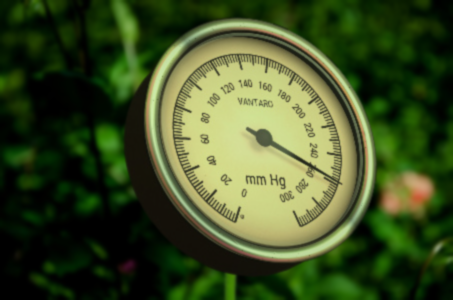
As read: 260 mmHg
